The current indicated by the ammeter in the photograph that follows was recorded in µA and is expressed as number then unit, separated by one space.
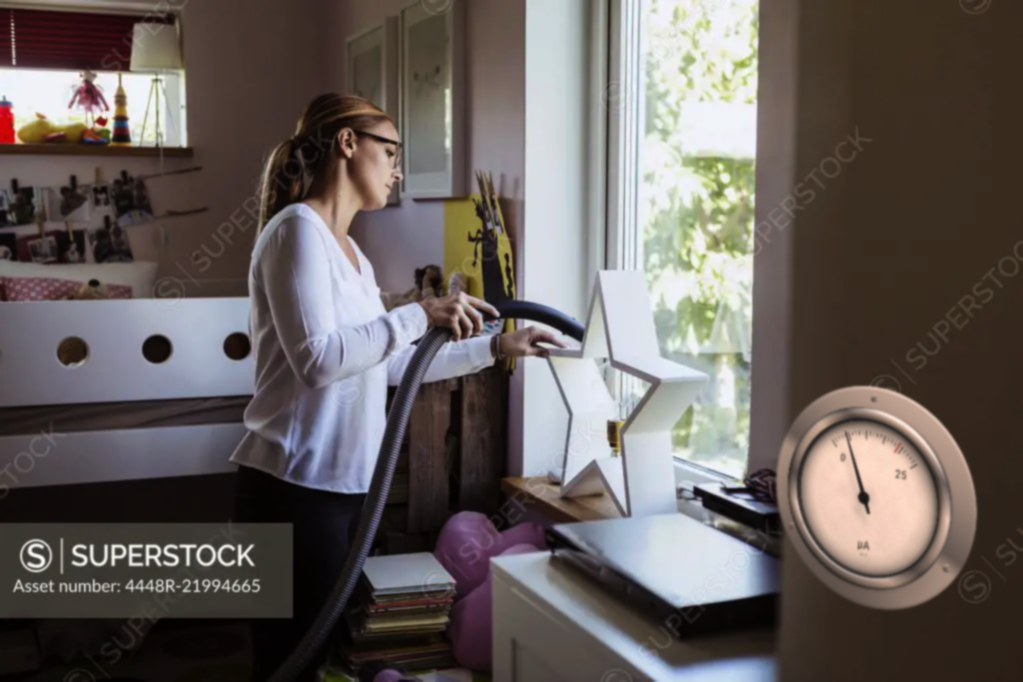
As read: 5 µA
